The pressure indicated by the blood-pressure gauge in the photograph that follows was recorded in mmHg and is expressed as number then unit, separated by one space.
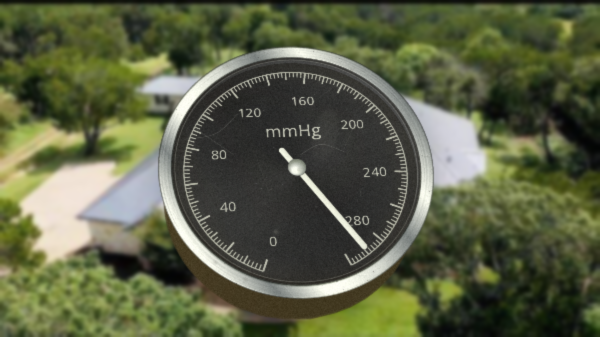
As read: 290 mmHg
